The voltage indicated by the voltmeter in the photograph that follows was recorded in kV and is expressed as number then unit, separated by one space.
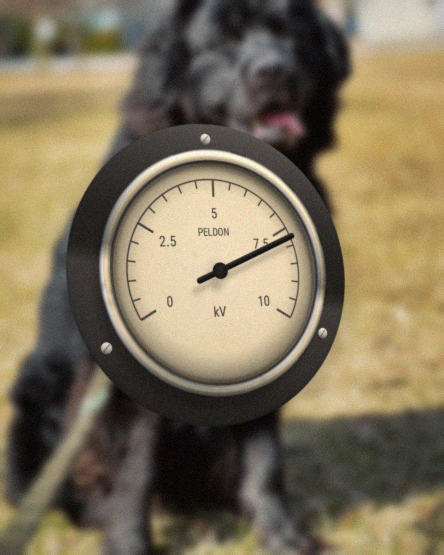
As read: 7.75 kV
